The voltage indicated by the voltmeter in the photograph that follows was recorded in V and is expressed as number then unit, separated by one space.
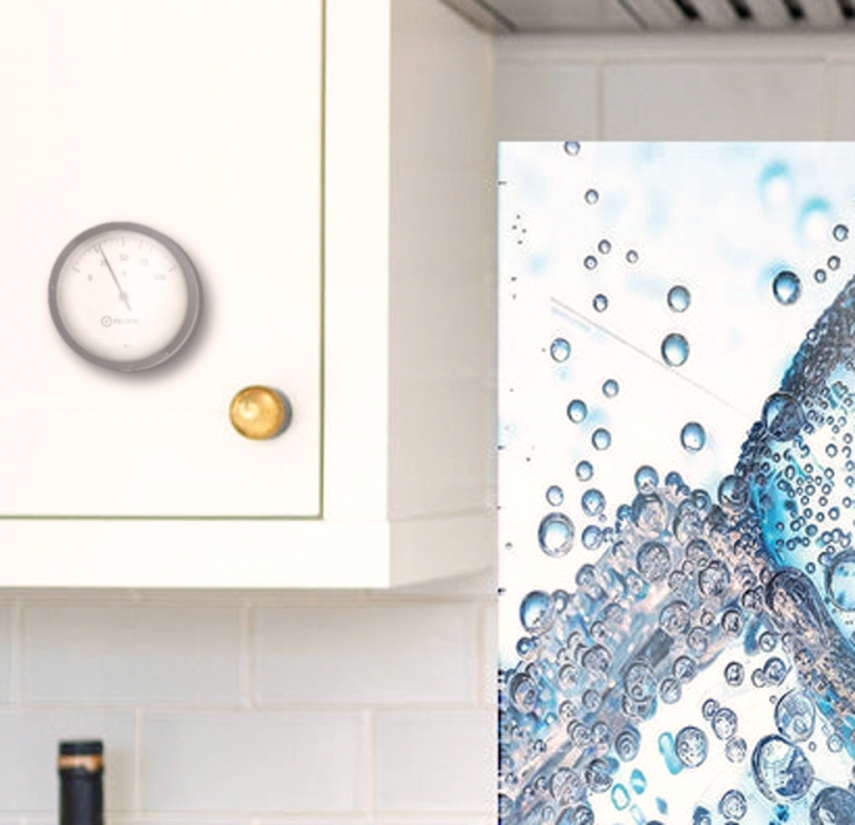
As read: 30 V
